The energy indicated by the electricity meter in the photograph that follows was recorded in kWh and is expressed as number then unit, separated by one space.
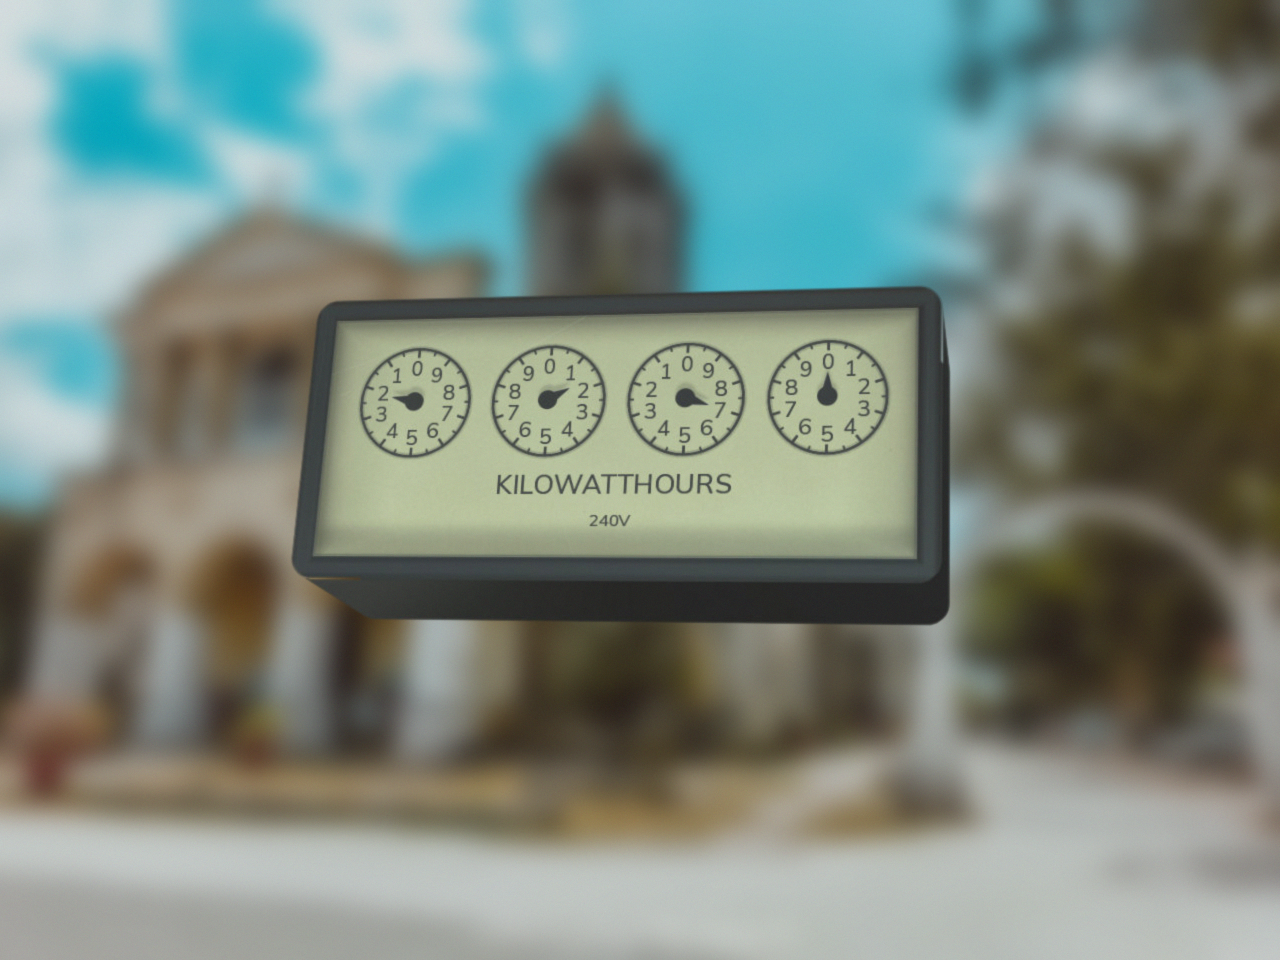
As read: 2170 kWh
